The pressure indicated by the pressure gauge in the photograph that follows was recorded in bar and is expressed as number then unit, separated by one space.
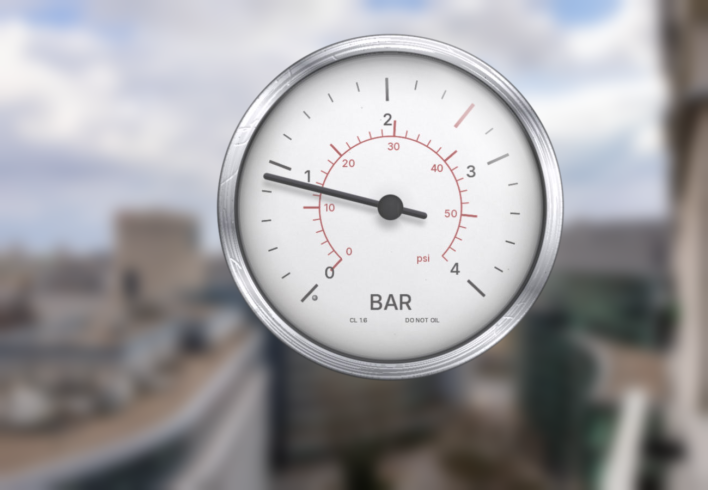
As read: 0.9 bar
